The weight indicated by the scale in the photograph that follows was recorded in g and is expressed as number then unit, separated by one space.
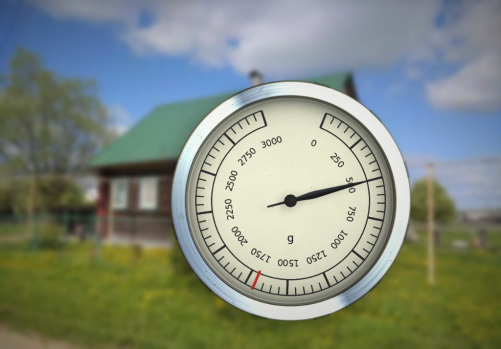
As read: 500 g
